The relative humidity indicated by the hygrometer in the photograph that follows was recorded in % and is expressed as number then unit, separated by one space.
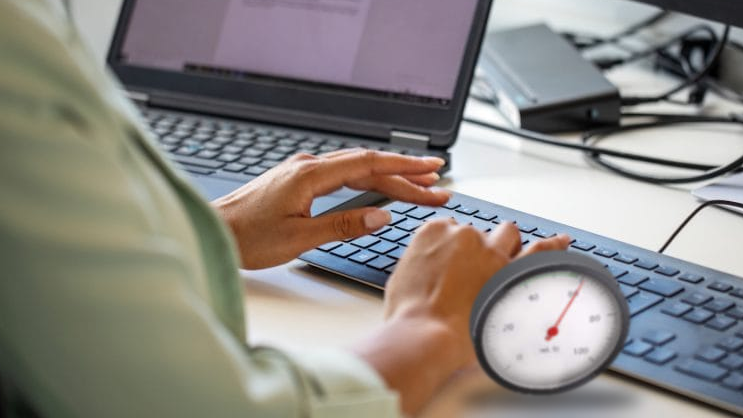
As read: 60 %
